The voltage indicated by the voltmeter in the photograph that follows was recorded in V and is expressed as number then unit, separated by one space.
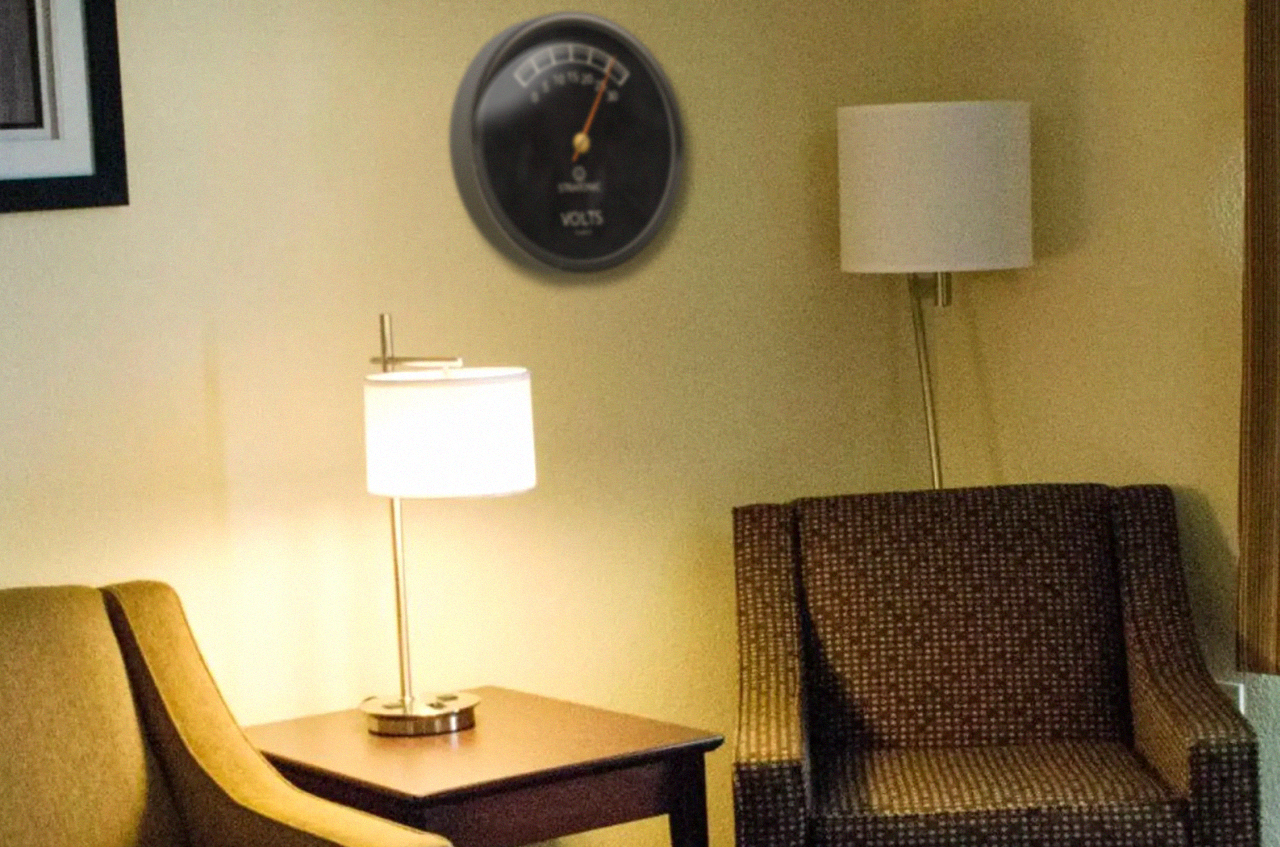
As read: 25 V
